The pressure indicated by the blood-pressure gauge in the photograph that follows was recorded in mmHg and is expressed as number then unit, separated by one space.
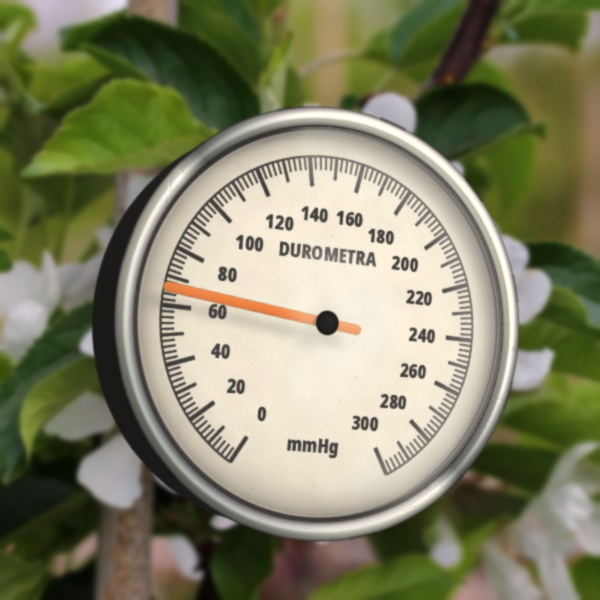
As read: 66 mmHg
